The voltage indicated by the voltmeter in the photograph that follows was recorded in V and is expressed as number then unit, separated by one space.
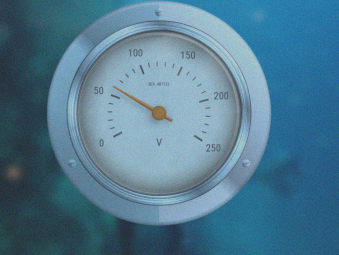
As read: 60 V
